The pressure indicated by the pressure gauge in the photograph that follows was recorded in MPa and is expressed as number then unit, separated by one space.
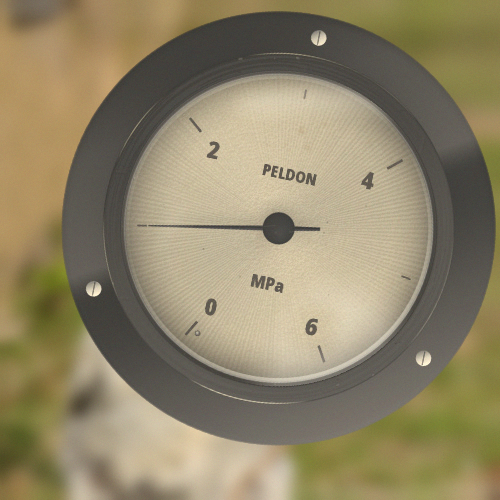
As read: 1 MPa
